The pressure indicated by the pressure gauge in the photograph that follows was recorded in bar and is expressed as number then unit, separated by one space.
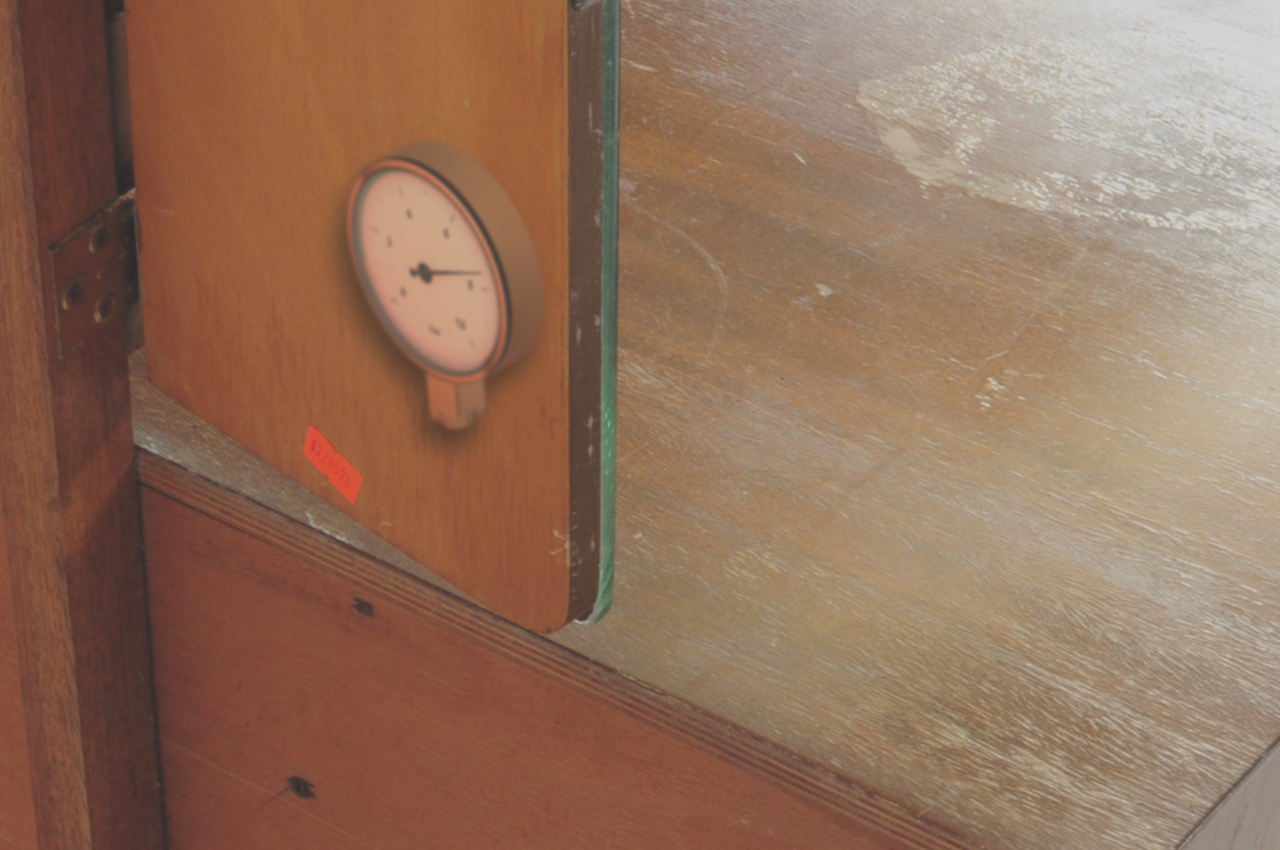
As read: 7.5 bar
